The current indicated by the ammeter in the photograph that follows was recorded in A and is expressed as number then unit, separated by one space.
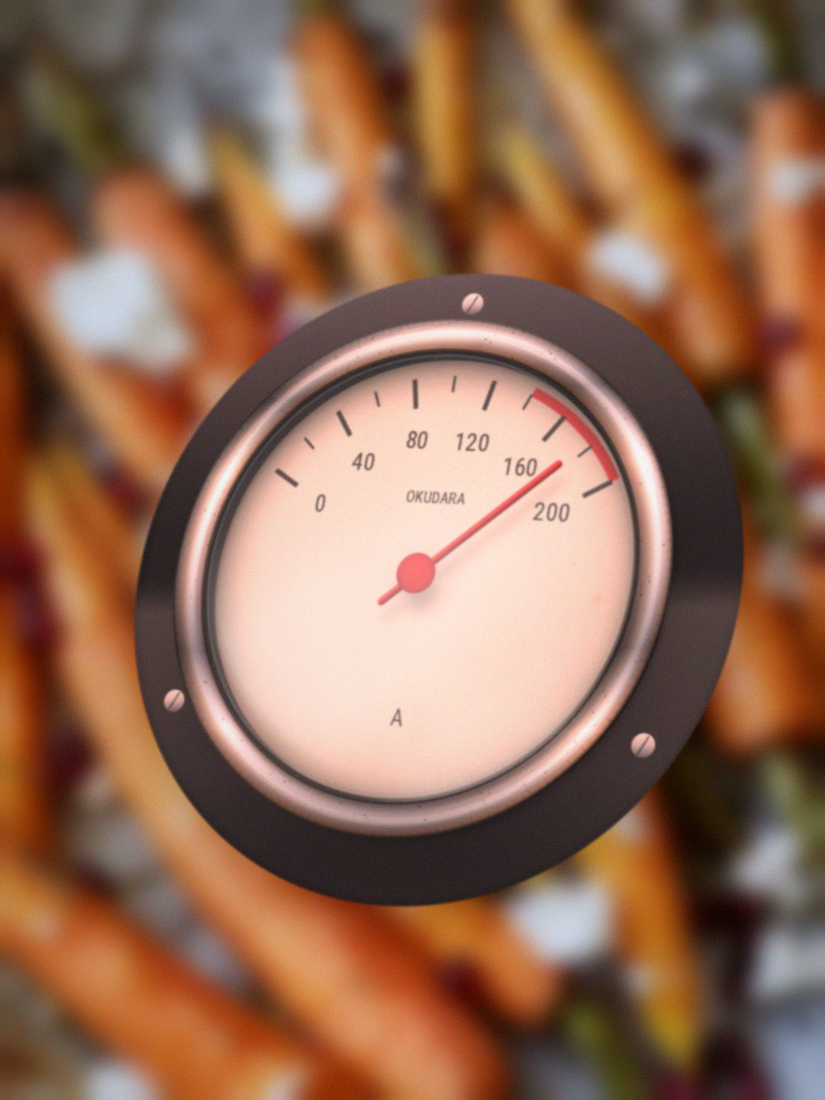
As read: 180 A
